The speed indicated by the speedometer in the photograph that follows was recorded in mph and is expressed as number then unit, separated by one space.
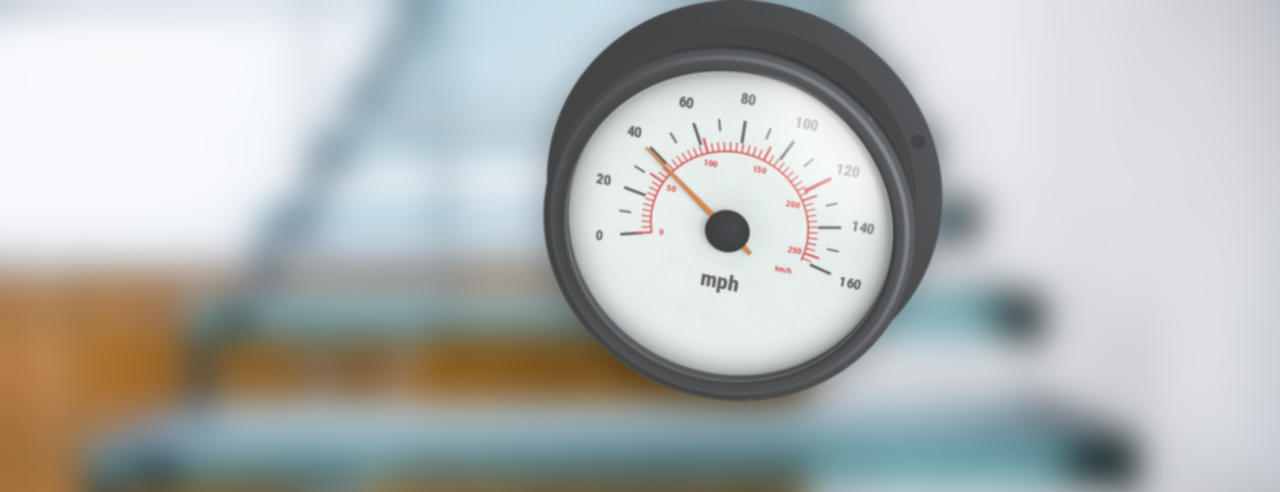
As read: 40 mph
